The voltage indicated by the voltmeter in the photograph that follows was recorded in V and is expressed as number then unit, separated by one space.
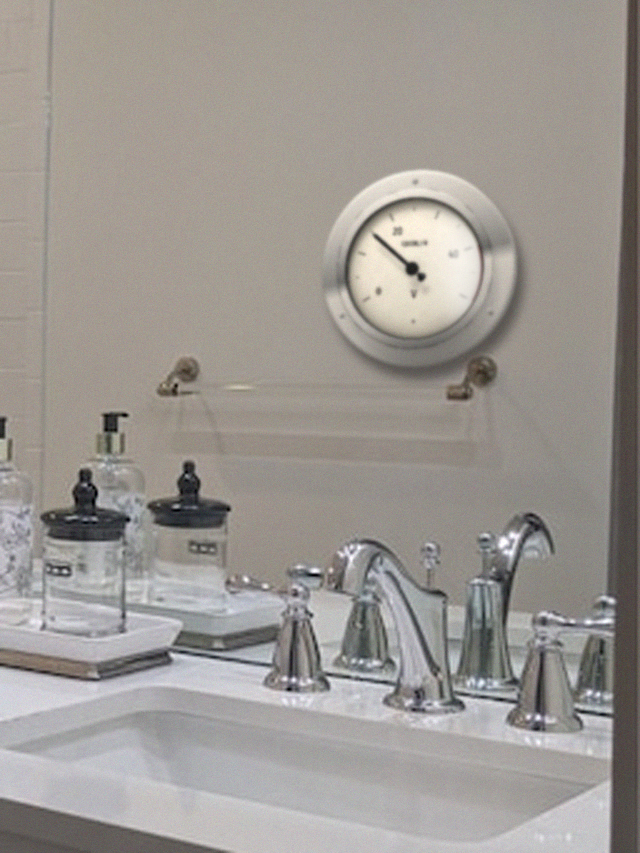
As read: 15 V
